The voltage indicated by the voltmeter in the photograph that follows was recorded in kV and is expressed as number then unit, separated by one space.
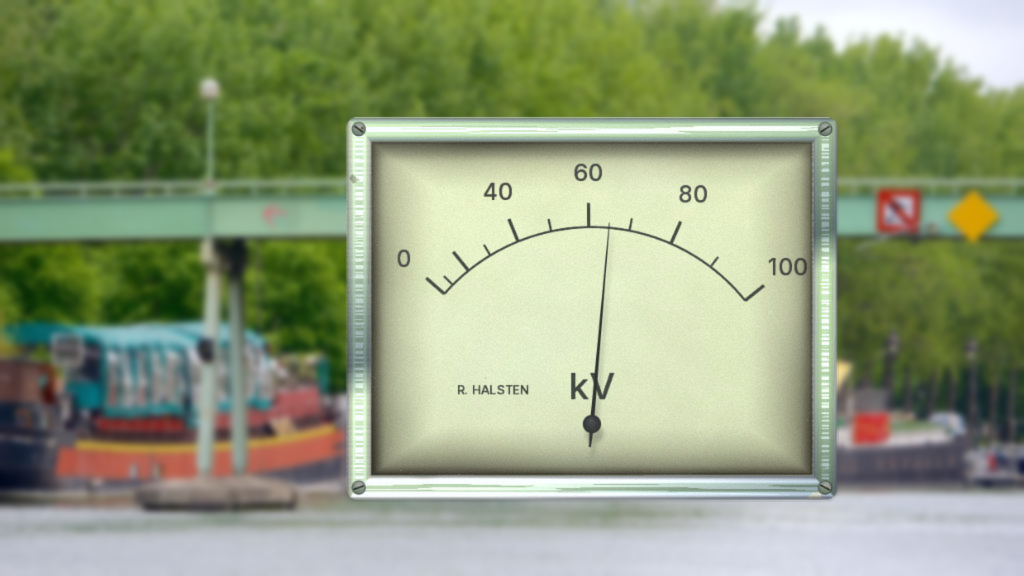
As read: 65 kV
